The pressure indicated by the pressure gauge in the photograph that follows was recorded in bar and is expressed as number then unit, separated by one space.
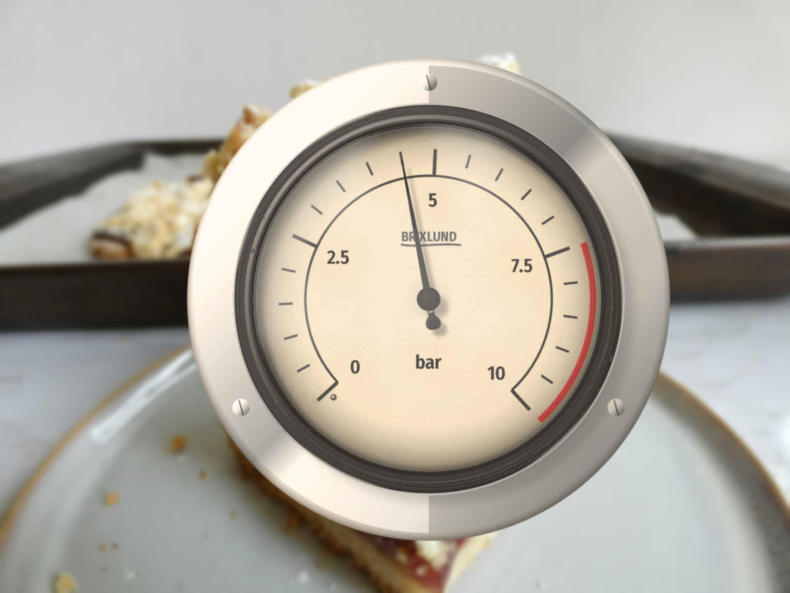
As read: 4.5 bar
